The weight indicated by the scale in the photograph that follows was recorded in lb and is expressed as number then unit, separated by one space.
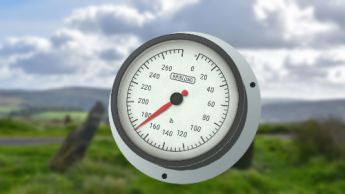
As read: 172 lb
